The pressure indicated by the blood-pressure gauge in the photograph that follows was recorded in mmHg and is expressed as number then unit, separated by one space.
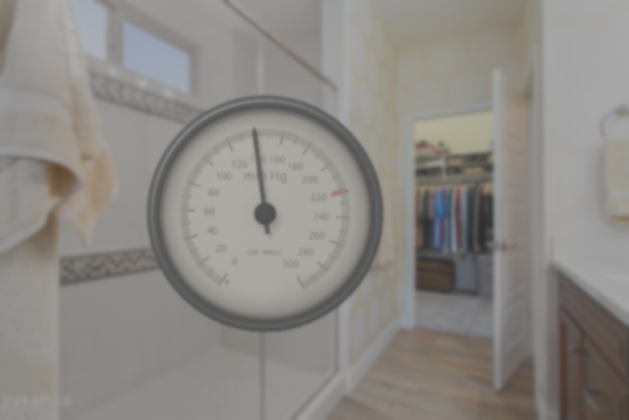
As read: 140 mmHg
